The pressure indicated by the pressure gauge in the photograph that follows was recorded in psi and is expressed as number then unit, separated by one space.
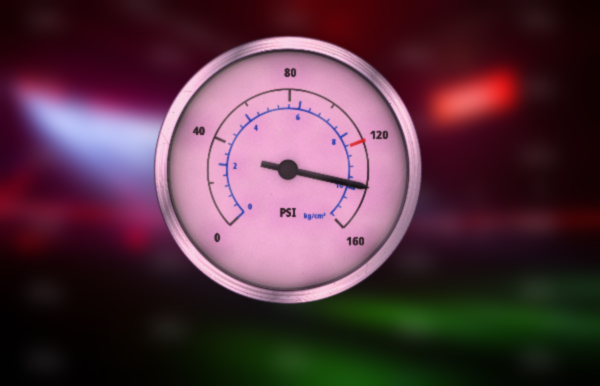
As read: 140 psi
